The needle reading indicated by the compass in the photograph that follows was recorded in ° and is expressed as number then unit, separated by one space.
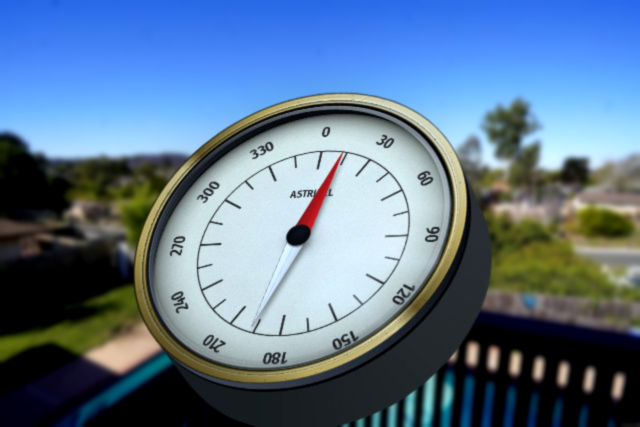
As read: 15 °
